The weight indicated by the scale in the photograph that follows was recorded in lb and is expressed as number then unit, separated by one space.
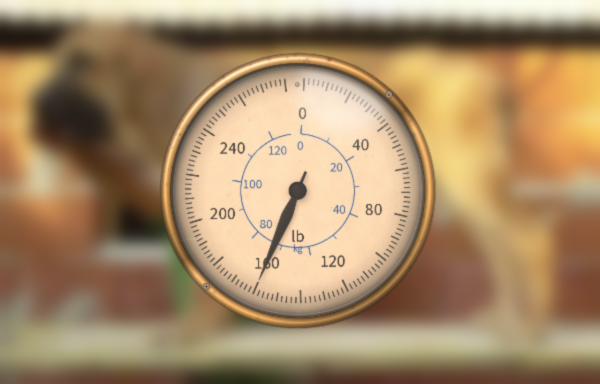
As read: 160 lb
